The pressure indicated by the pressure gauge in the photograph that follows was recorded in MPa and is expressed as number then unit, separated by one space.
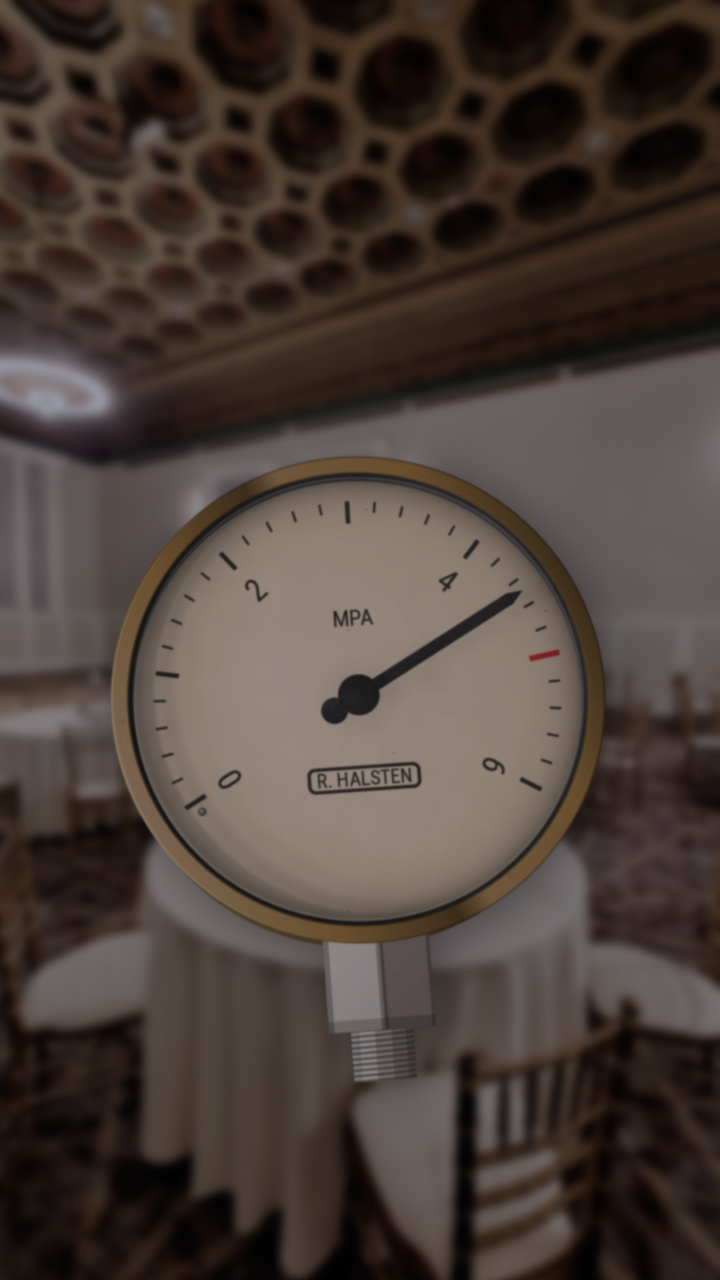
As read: 4.5 MPa
